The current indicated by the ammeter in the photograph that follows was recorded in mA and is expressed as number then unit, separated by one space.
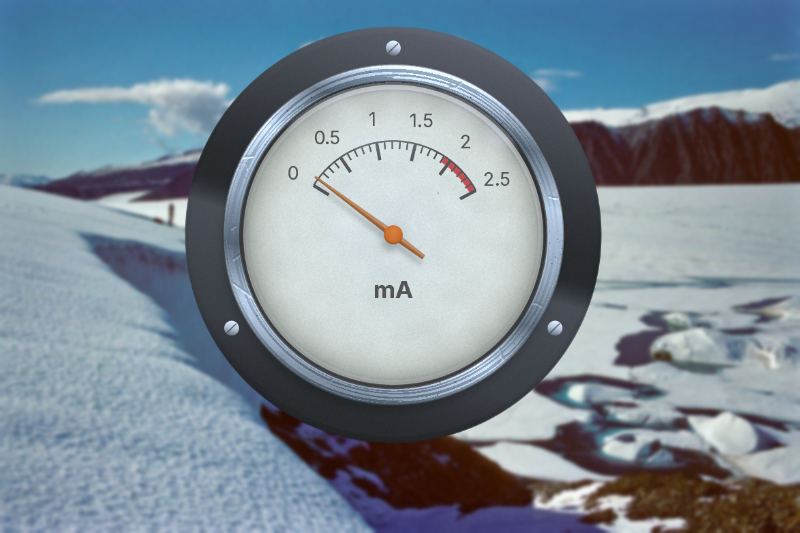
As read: 0.1 mA
